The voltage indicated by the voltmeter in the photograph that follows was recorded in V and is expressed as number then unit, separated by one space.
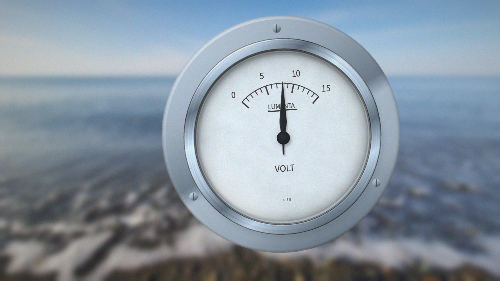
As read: 8 V
